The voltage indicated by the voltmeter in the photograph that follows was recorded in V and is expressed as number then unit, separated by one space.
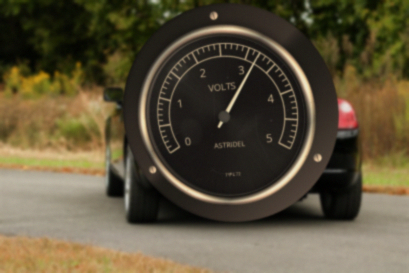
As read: 3.2 V
